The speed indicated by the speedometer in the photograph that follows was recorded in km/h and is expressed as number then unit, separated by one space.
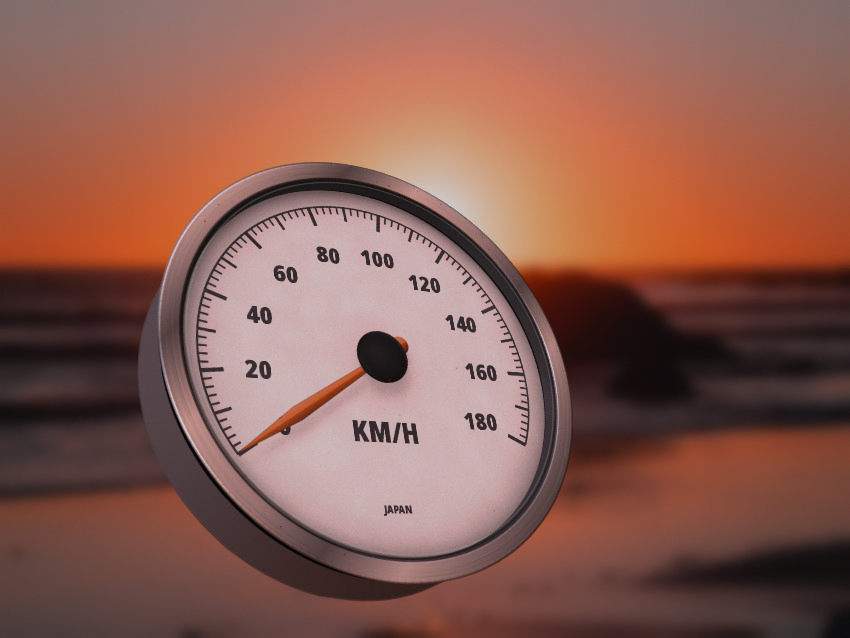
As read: 0 km/h
